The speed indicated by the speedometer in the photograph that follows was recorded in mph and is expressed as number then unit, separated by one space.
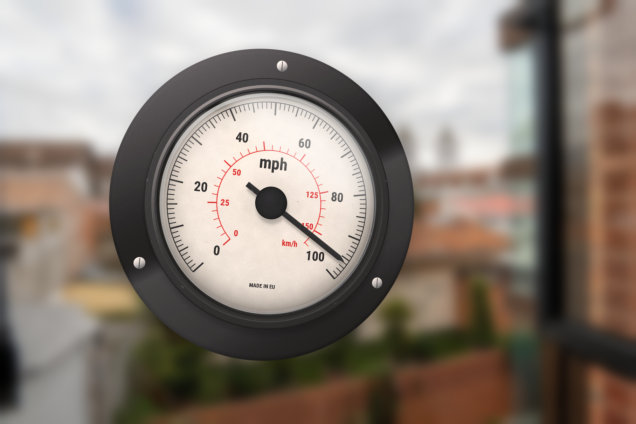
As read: 96 mph
